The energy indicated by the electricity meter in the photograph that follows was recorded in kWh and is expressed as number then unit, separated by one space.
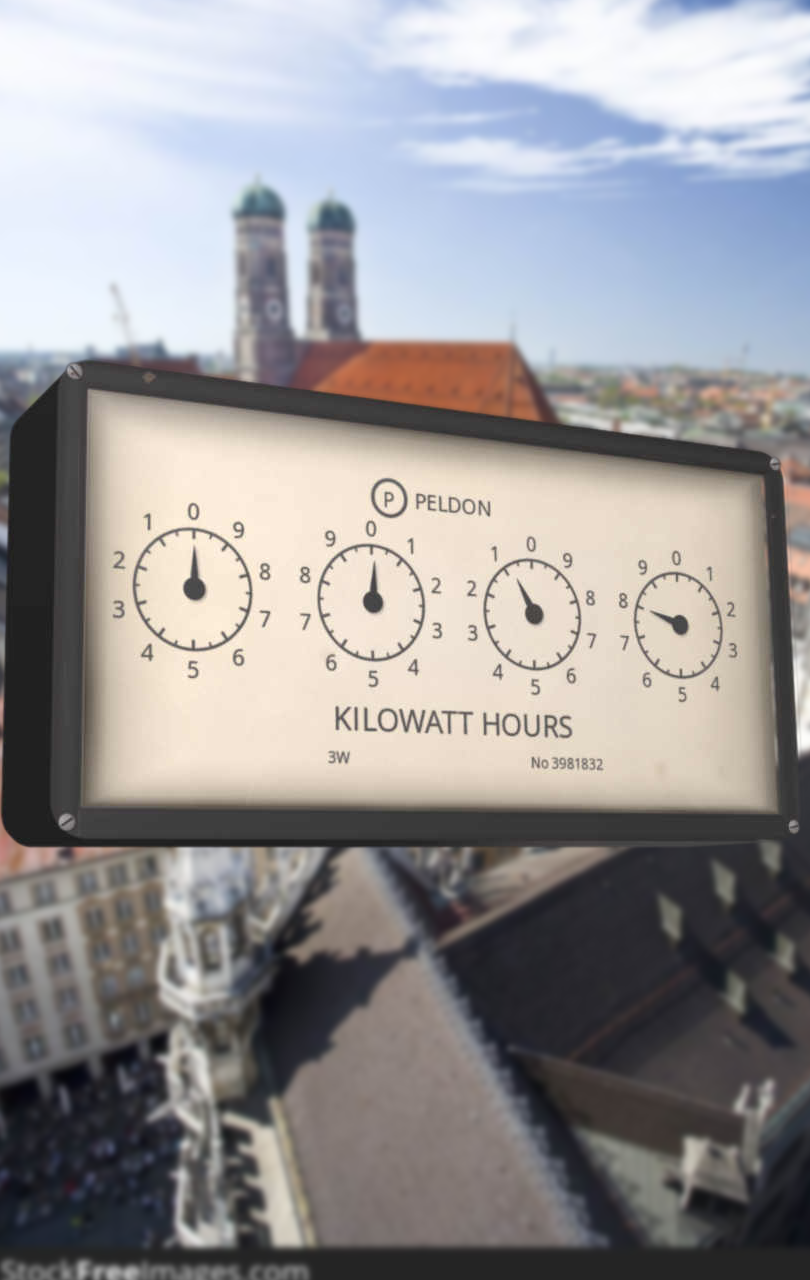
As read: 8 kWh
